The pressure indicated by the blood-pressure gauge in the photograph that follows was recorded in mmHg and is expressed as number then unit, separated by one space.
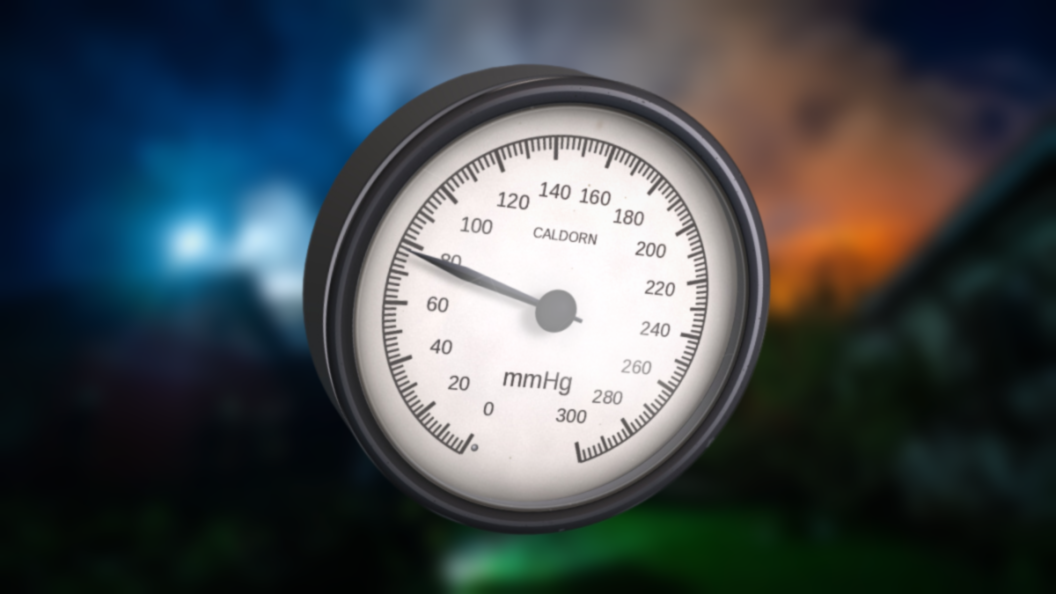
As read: 78 mmHg
